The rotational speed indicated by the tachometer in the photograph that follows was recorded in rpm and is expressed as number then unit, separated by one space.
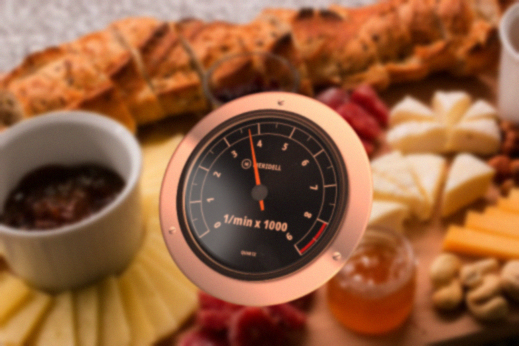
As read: 3750 rpm
